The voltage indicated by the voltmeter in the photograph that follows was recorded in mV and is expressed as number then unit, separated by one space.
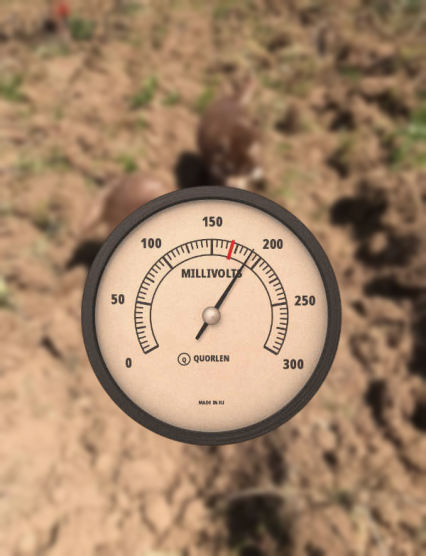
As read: 190 mV
